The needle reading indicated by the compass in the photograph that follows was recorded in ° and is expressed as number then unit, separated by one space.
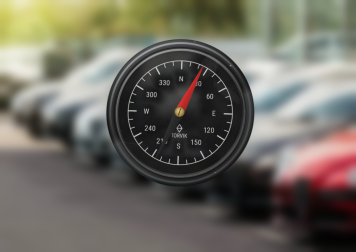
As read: 25 °
